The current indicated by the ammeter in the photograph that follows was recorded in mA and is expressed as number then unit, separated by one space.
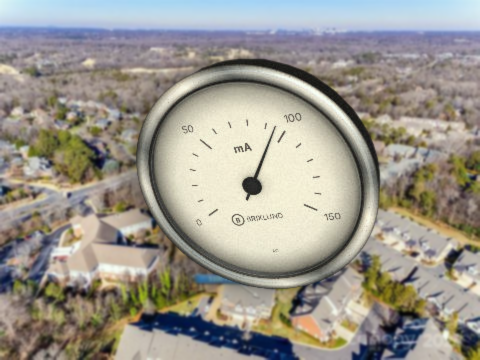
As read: 95 mA
